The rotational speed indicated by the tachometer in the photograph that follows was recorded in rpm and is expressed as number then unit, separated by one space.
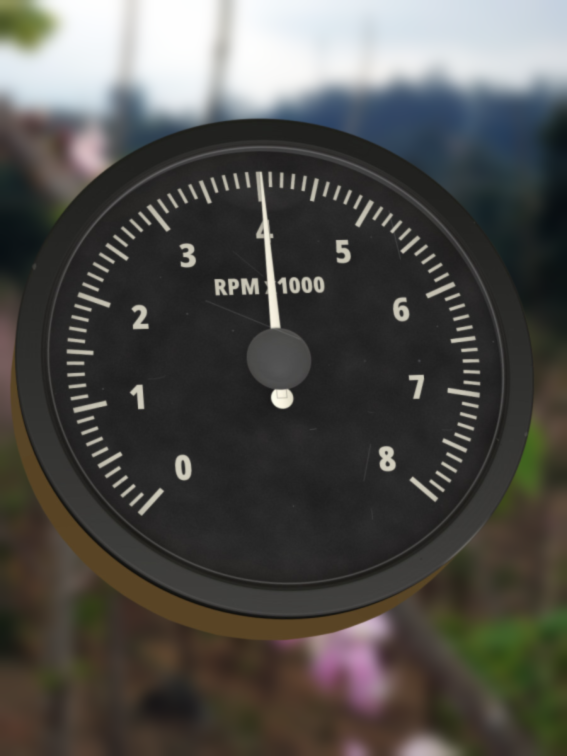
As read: 4000 rpm
